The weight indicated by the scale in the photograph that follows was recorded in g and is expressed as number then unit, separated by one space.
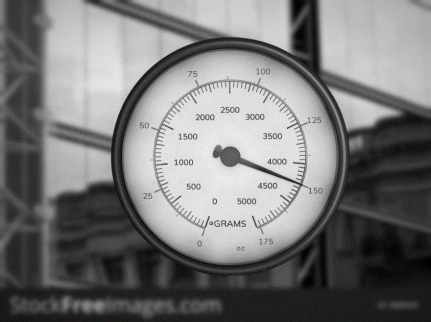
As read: 4250 g
